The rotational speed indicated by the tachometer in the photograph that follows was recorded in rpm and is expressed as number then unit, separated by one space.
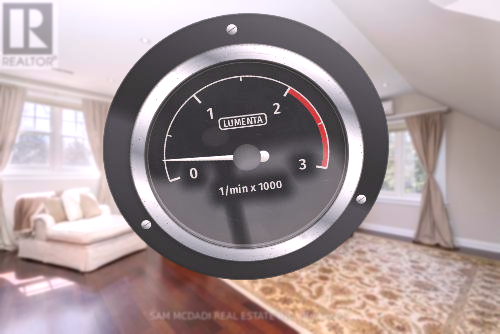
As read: 250 rpm
